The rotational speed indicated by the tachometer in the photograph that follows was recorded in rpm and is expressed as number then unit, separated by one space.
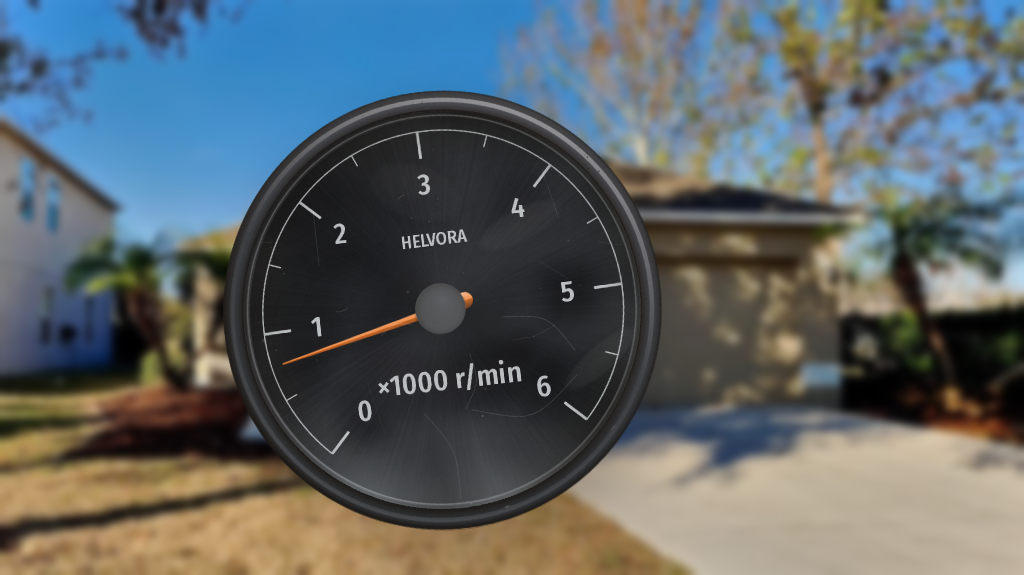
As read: 750 rpm
